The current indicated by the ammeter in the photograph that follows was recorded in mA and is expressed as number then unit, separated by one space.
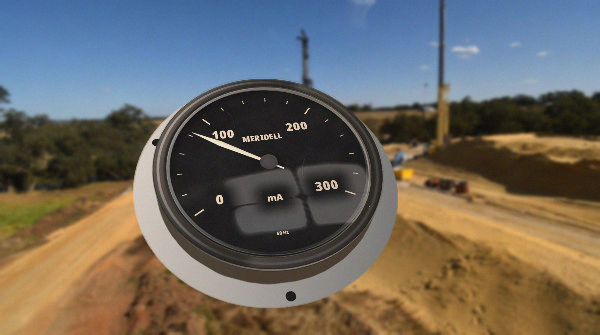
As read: 80 mA
